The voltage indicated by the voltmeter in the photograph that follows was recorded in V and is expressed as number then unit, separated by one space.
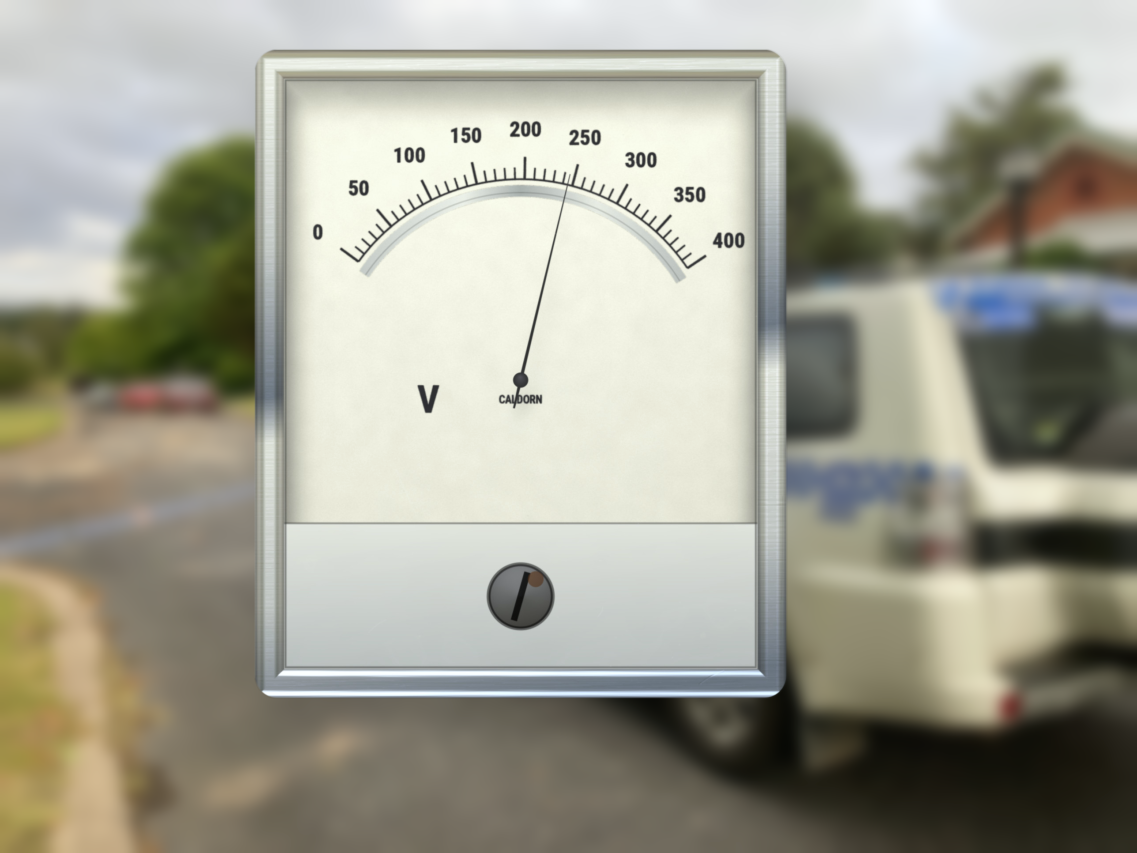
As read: 245 V
